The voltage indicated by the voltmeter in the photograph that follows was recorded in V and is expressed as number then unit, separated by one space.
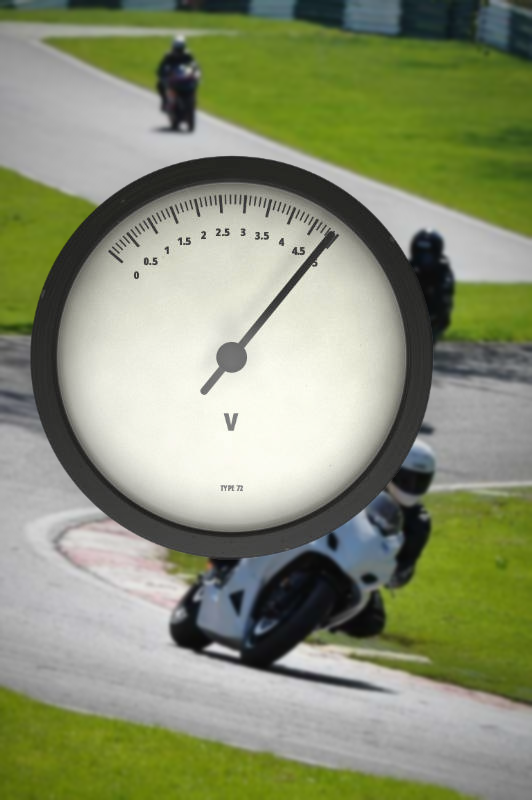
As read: 4.9 V
